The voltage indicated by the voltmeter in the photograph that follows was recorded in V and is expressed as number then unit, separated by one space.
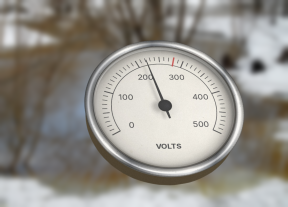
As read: 220 V
